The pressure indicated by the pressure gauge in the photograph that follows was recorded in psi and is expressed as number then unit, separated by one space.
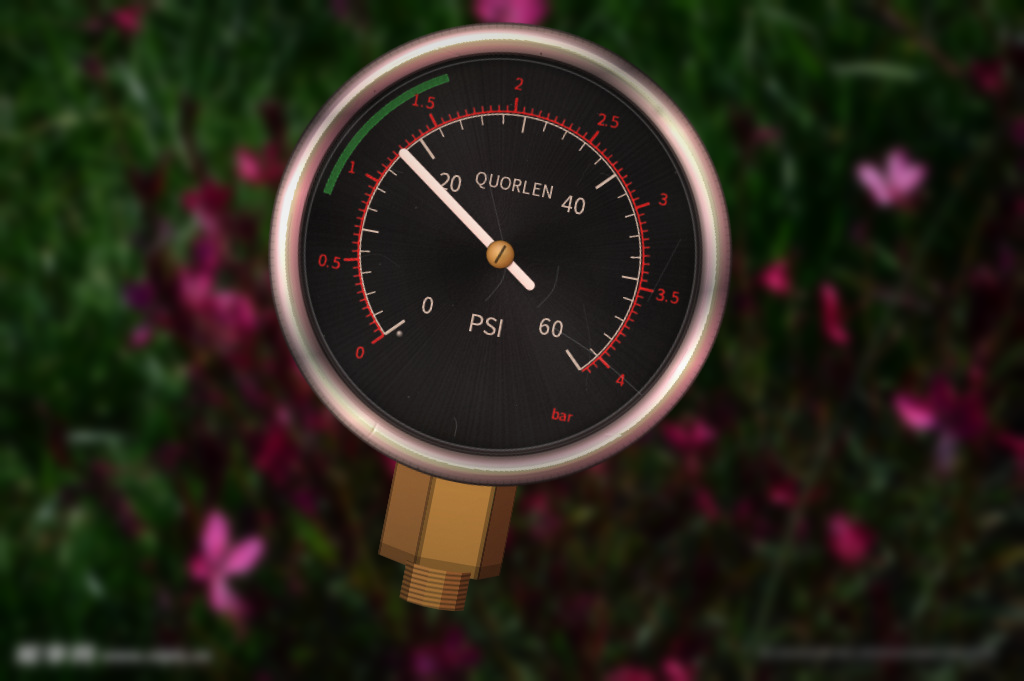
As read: 18 psi
